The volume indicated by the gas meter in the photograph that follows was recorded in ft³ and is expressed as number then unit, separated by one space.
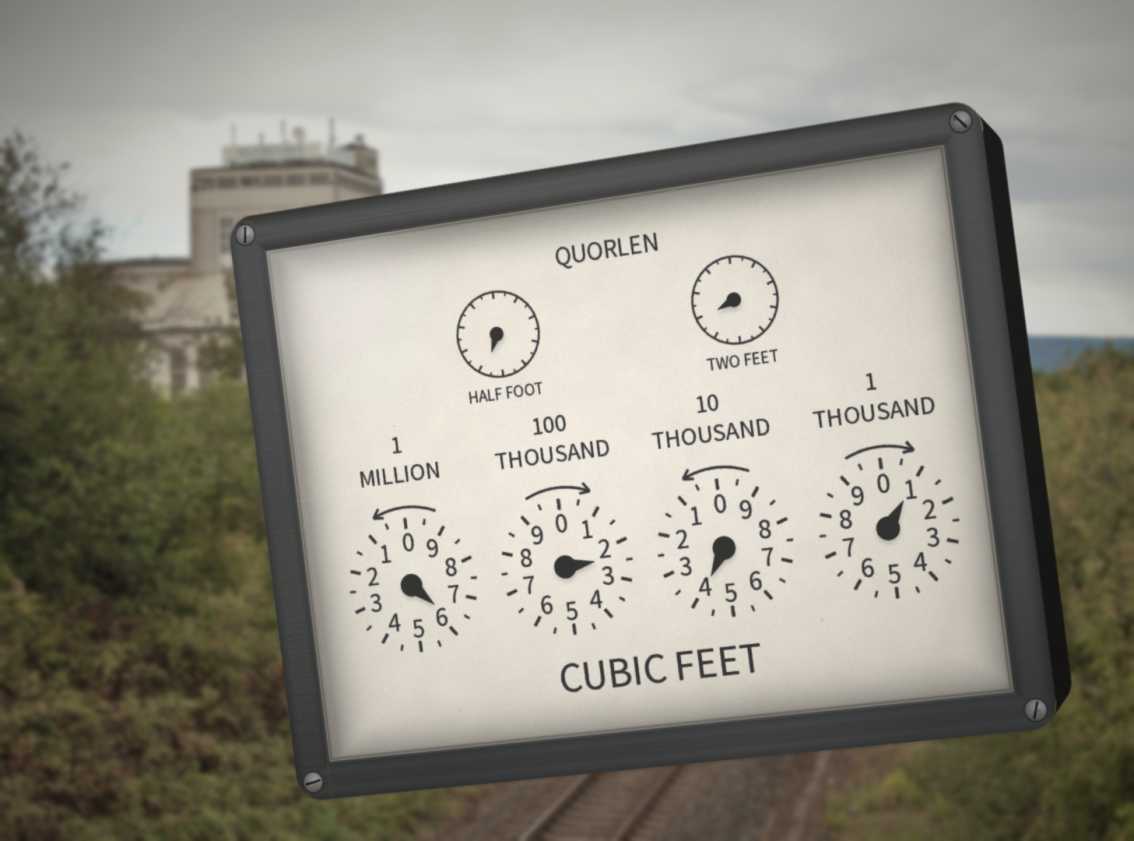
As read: 624100 ft³
